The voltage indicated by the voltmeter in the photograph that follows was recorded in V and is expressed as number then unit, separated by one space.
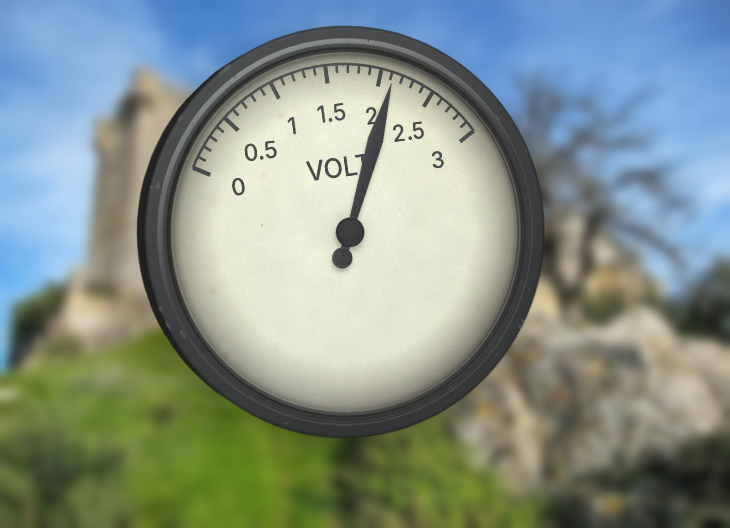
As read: 2.1 V
